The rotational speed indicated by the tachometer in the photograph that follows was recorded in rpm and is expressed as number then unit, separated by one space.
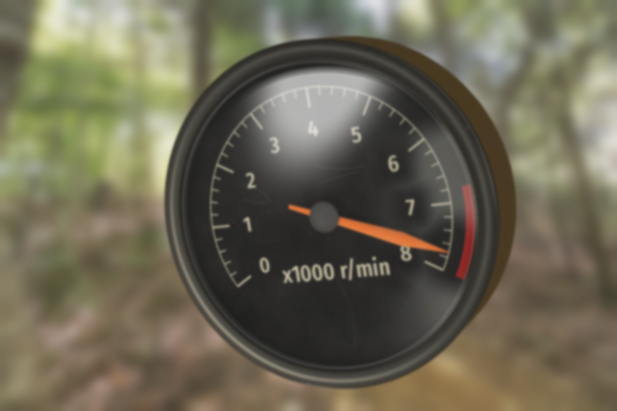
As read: 7700 rpm
